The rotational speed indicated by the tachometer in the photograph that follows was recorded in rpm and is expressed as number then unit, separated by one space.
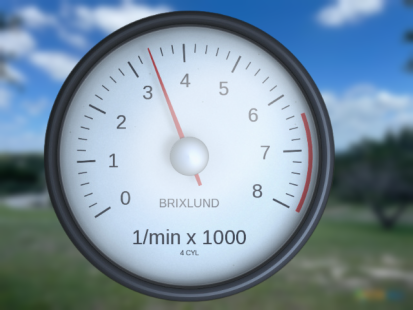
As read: 3400 rpm
